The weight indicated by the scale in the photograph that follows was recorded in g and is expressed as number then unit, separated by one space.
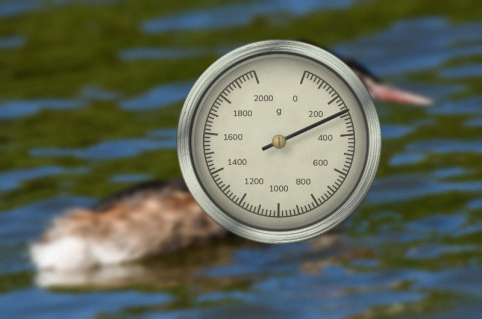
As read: 280 g
